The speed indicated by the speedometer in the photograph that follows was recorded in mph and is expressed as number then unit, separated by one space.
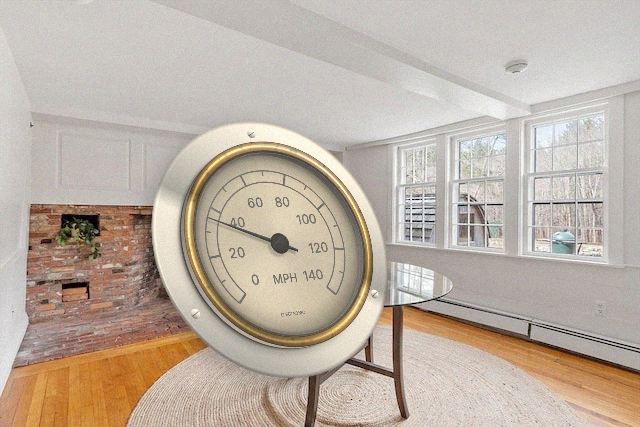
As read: 35 mph
